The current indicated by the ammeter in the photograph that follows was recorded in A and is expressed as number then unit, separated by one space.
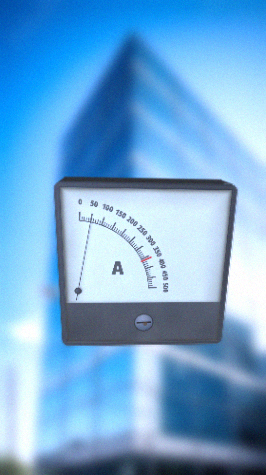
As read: 50 A
